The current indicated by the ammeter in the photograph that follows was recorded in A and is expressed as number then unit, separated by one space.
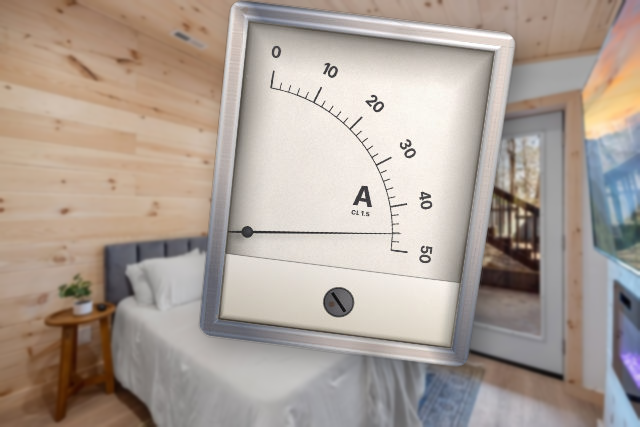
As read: 46 A
